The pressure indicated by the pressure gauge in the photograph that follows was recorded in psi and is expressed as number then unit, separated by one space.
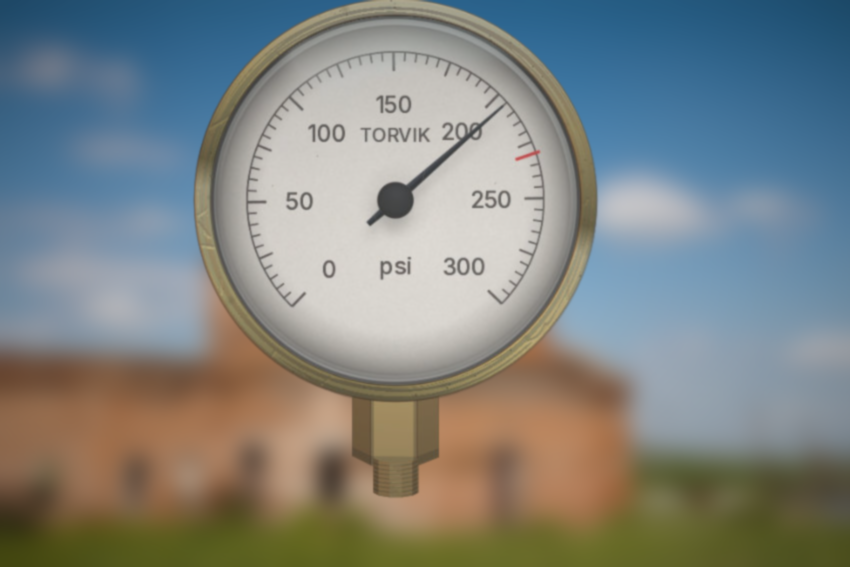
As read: 205 psi
